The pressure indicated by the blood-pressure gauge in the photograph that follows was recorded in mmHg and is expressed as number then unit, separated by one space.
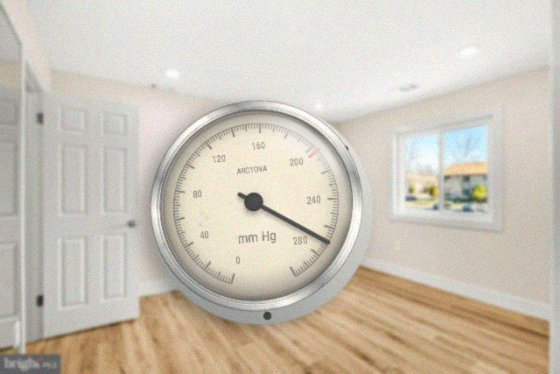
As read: 270 mmHg
